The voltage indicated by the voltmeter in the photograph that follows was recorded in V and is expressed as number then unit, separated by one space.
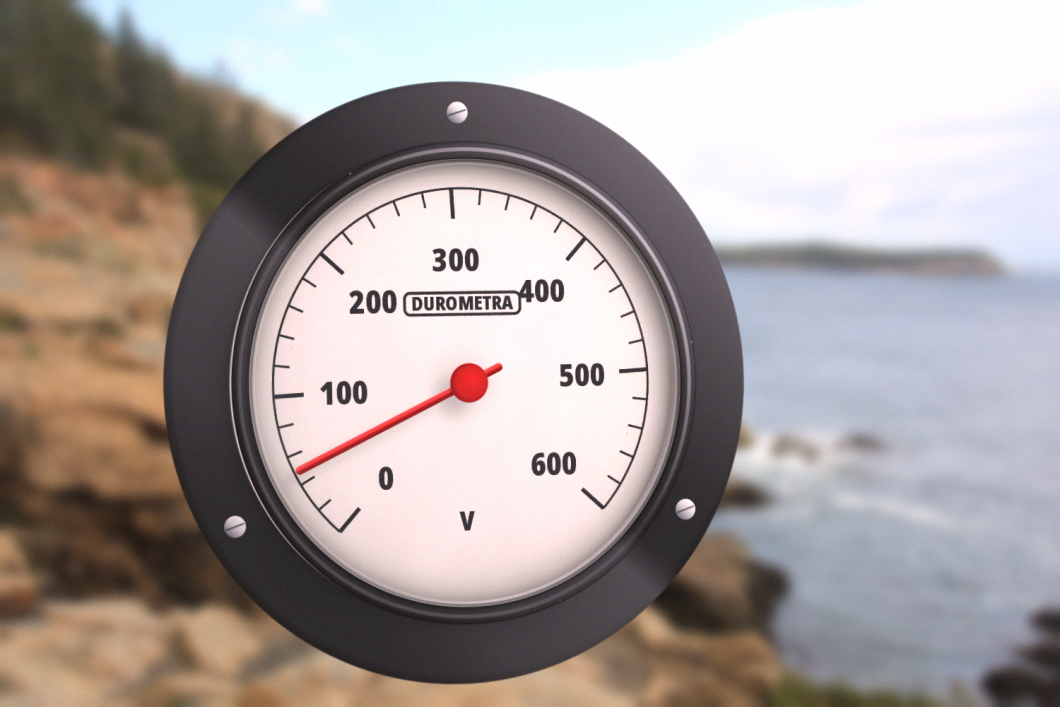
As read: 50 V
